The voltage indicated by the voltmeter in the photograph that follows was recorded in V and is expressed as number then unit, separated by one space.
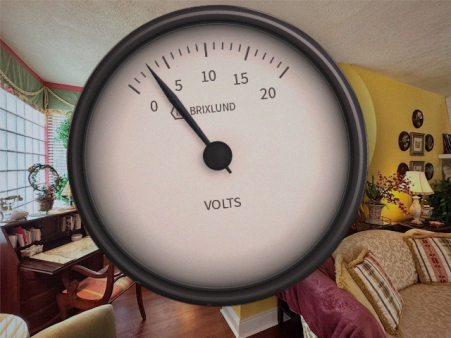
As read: 3 V
